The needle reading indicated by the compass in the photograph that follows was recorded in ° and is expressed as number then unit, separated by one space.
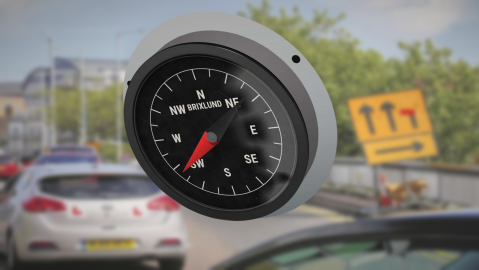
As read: 232.5 °
